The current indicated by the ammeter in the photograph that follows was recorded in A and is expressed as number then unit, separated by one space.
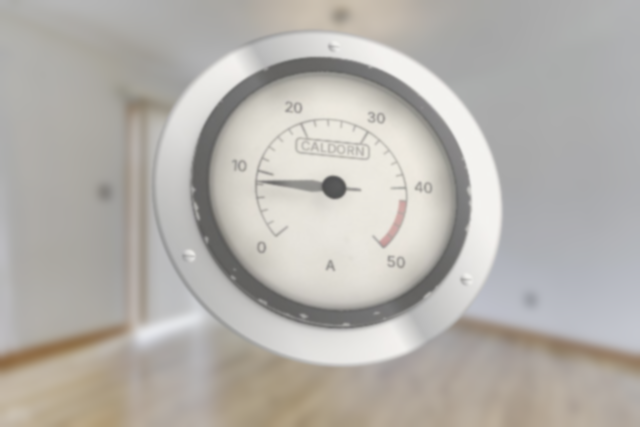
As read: 8 A
